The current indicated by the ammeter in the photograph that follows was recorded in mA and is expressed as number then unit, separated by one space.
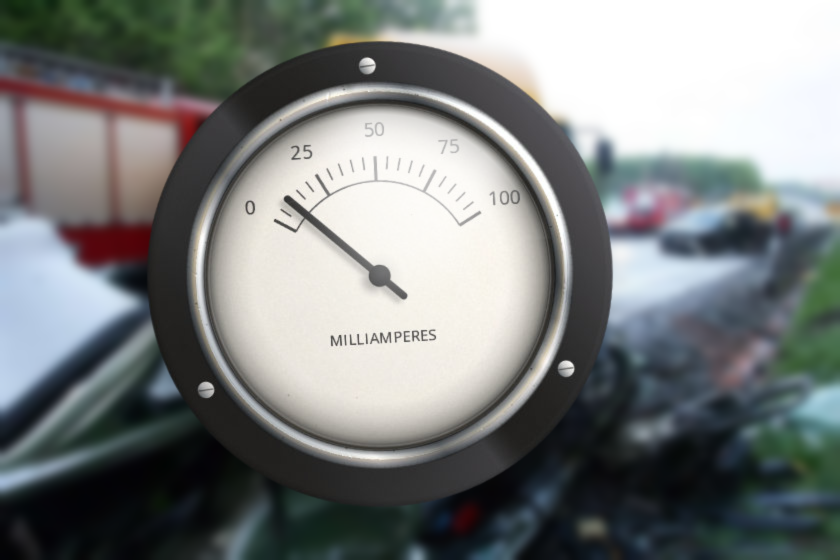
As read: 10 mA
